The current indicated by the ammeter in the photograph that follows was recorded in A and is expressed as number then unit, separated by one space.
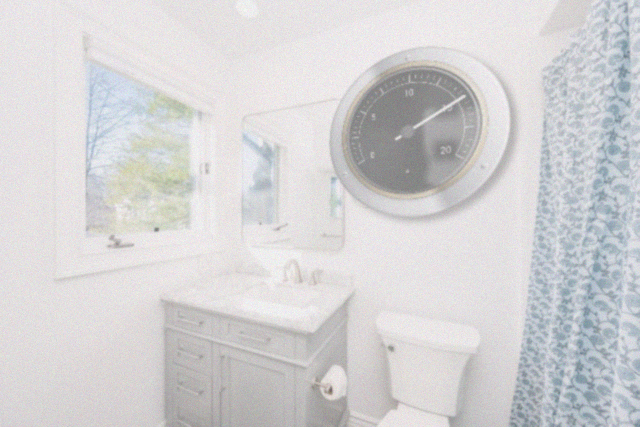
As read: 15 A
